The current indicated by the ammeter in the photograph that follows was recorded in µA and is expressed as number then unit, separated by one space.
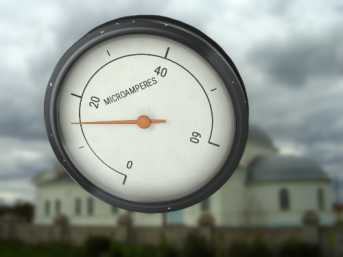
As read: 15 µA
